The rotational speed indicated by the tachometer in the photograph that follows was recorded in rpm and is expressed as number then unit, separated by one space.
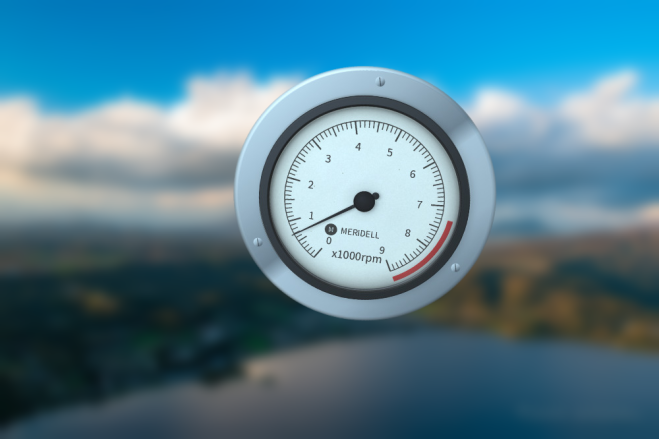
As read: 700 rpm
